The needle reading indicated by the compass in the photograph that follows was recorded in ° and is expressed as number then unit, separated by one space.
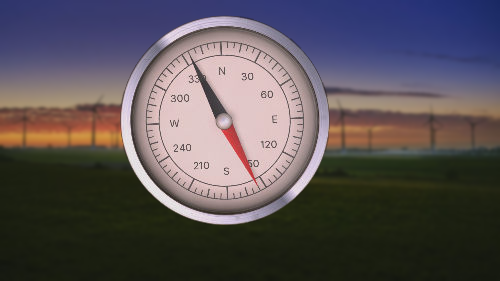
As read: 155 °
